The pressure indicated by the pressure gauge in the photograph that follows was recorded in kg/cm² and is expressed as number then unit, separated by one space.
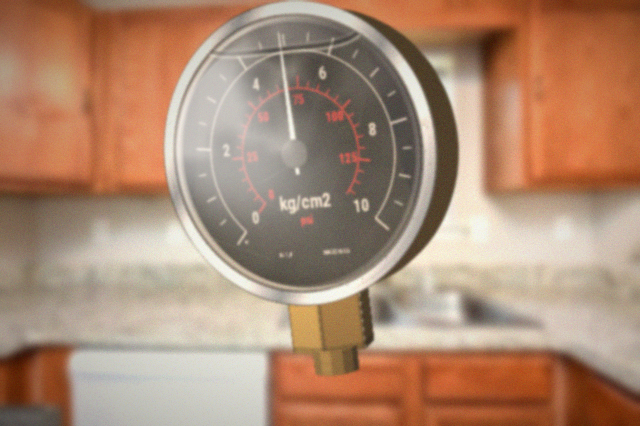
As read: 5 kg/cm²
